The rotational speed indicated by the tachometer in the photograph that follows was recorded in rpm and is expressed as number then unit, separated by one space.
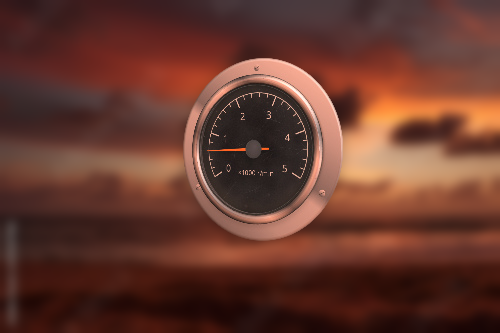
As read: 600 rpm
